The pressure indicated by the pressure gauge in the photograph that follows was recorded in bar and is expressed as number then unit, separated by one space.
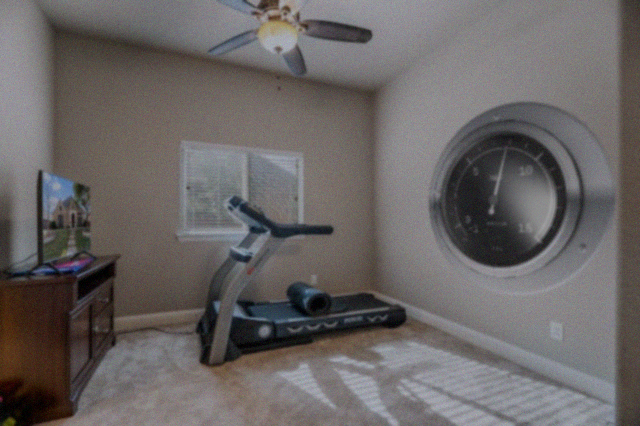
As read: 8 bar
